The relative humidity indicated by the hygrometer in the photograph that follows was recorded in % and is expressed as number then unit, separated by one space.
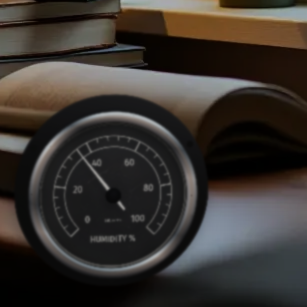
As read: 36 %
